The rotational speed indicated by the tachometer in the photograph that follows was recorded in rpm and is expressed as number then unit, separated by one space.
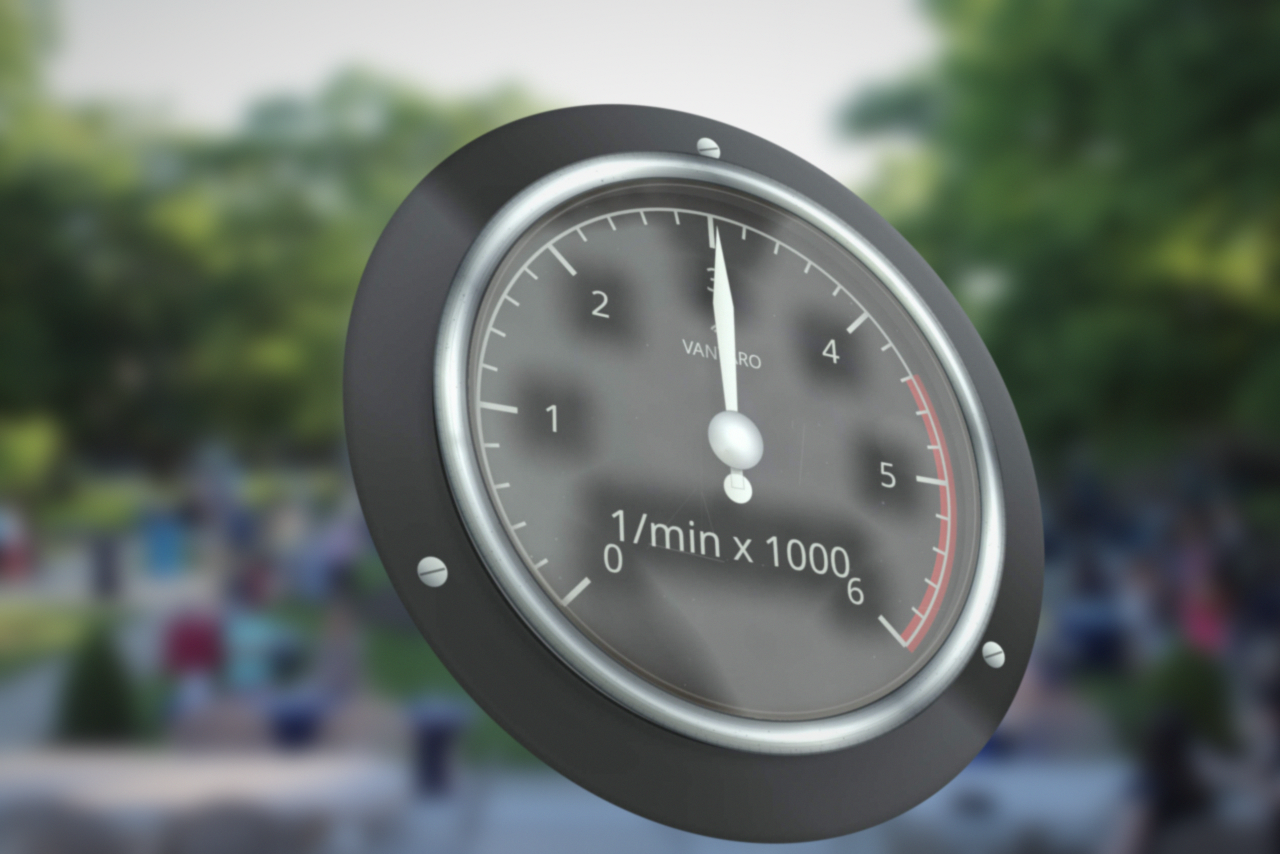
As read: 3000 rpm
